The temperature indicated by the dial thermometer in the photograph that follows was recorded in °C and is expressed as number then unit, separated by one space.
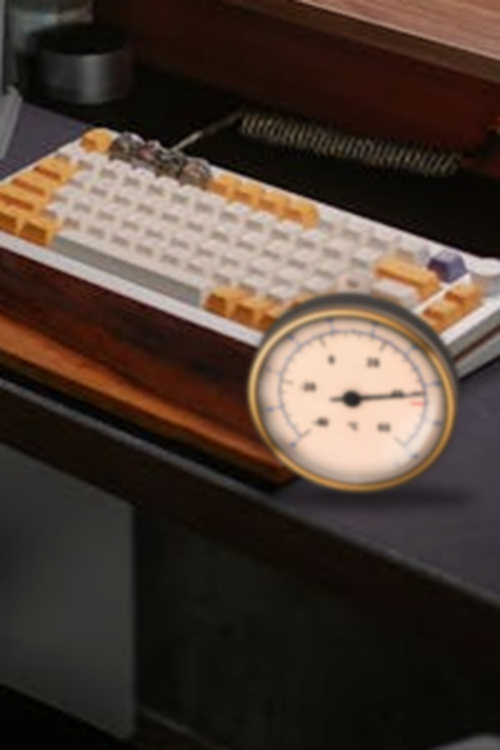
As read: 40 °C
